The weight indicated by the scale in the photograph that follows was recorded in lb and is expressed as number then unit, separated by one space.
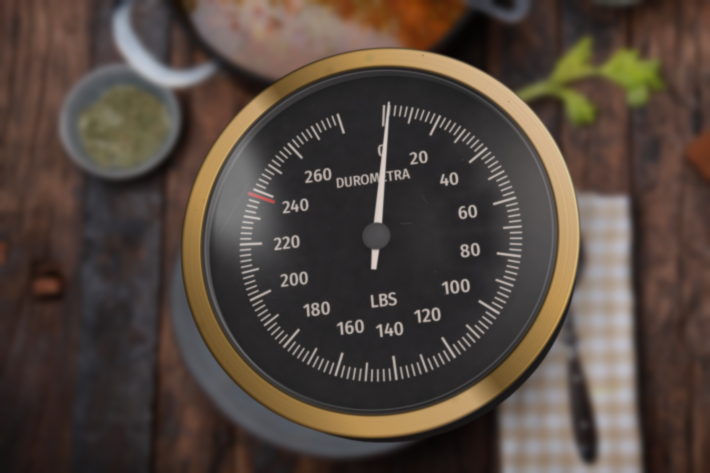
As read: 2 lb
